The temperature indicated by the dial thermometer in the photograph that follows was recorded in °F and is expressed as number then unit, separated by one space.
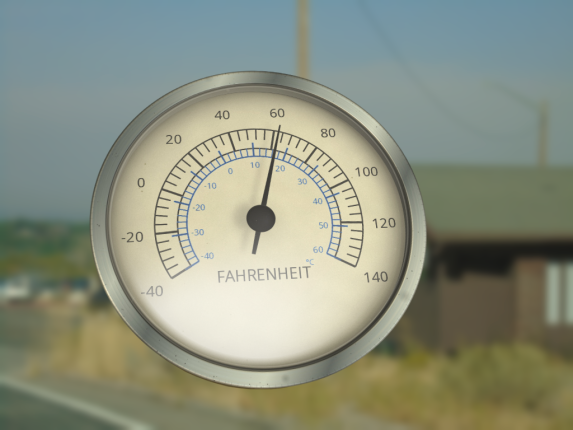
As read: 62 °F
